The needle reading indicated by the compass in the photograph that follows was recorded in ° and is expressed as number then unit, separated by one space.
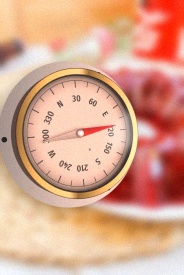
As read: 112.5 °
